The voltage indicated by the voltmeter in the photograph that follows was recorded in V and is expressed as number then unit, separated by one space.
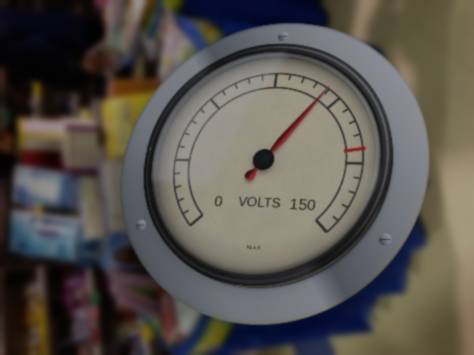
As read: 95 V
